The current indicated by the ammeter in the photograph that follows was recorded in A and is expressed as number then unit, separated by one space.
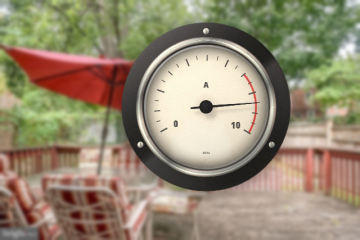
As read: 8.5 A
